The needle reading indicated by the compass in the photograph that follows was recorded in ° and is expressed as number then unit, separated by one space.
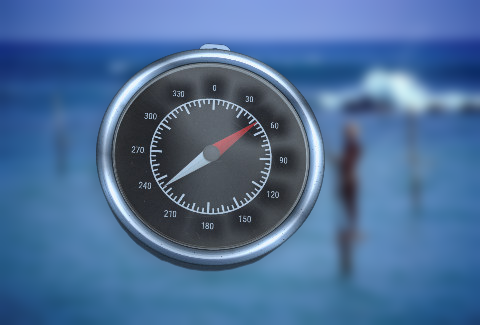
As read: 50 °
